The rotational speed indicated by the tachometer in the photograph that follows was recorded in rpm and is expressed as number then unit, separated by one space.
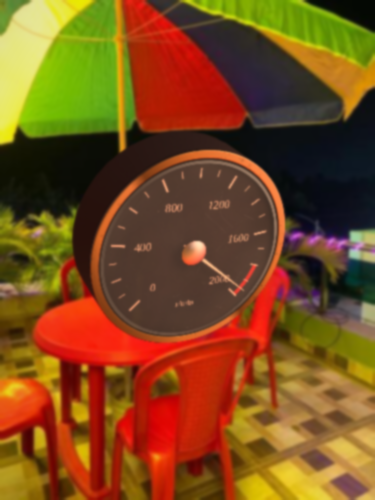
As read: 1950 rpm
